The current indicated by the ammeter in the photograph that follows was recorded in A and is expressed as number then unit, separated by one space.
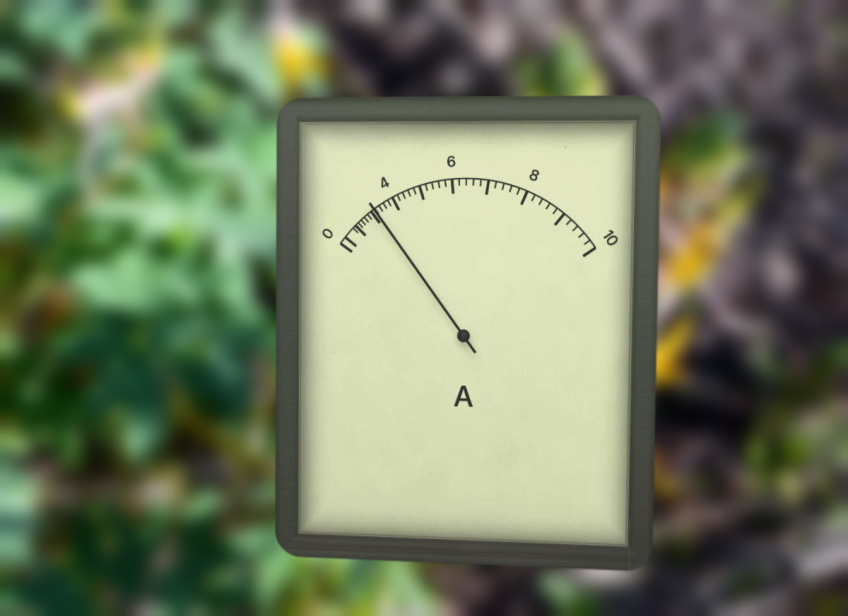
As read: 3.2 A
